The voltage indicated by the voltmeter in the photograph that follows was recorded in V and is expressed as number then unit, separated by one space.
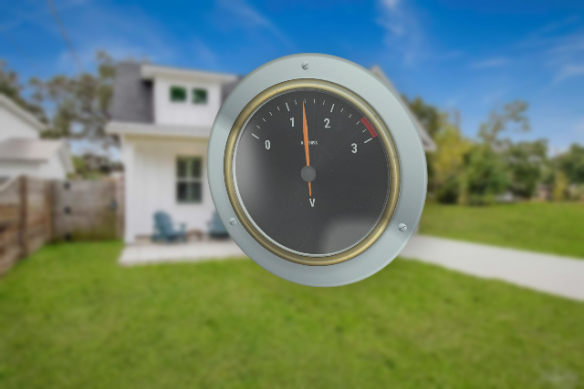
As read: 1.4 V
